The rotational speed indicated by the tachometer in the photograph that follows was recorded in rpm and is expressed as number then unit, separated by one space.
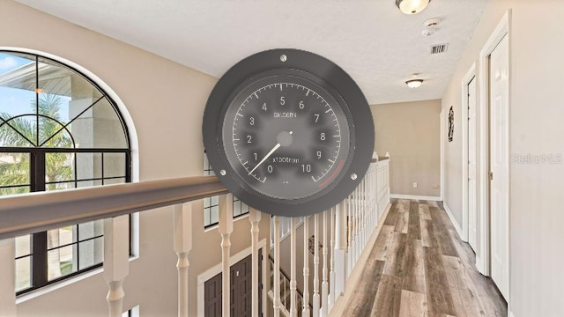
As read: 600 rpm
